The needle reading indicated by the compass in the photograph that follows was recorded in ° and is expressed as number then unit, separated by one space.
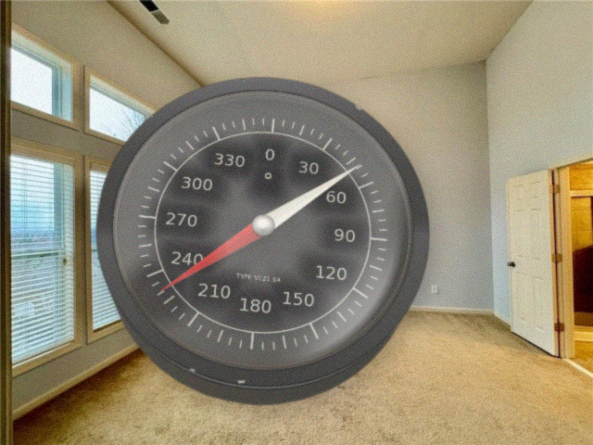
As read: 230 °
